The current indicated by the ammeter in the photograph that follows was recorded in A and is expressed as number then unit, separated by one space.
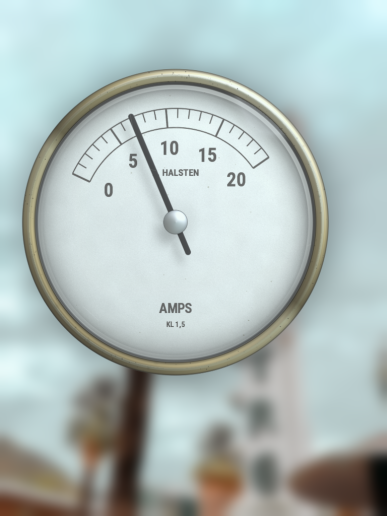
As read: 7 A
